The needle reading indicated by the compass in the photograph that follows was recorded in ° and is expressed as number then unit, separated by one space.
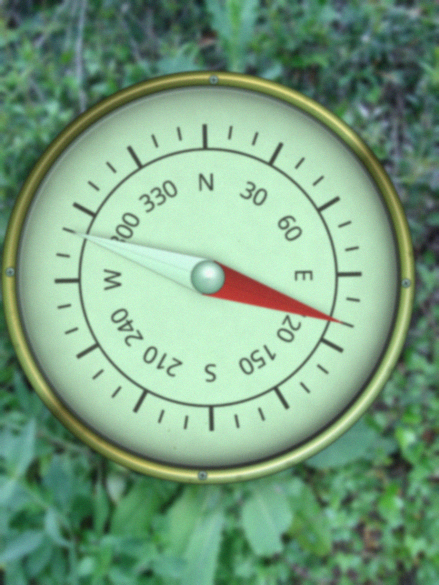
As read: 110 °
